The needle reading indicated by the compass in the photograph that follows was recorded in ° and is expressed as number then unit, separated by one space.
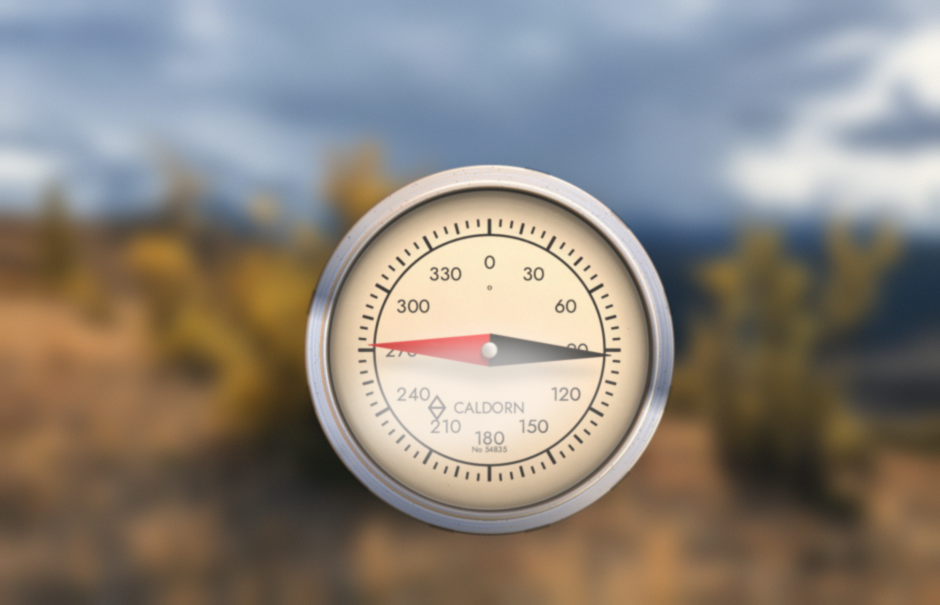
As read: 272.5 °
